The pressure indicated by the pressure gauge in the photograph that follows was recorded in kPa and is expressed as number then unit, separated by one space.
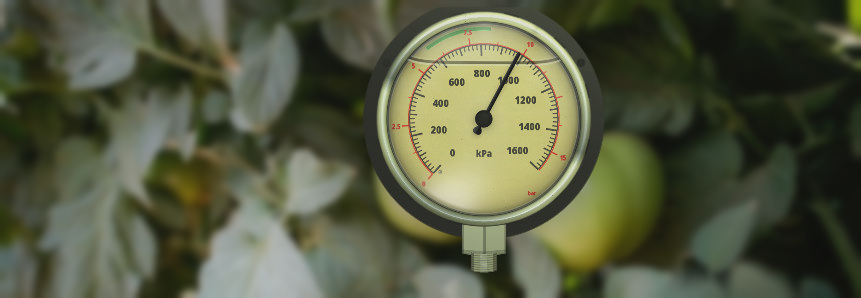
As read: 980 kPa
